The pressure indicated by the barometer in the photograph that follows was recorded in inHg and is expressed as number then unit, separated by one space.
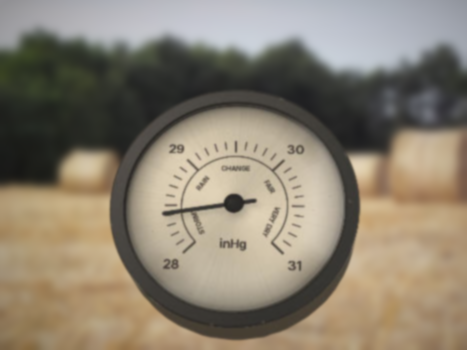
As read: 28.4 inHg
